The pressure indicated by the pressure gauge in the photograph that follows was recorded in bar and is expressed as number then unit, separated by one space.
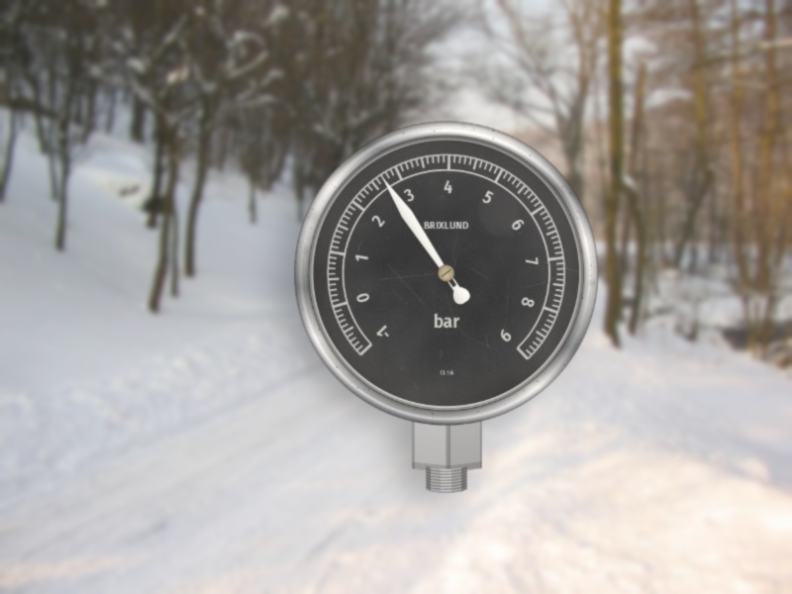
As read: 2.7 bar
